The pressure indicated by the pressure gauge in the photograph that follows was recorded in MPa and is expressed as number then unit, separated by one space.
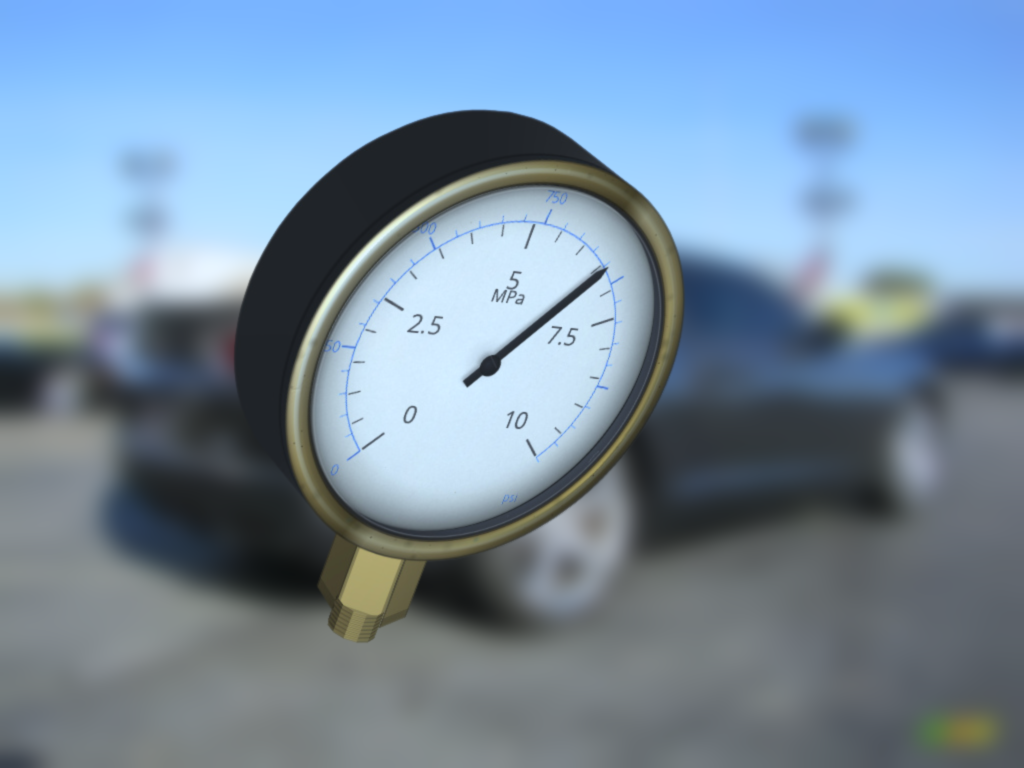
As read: 6.5 MPa
